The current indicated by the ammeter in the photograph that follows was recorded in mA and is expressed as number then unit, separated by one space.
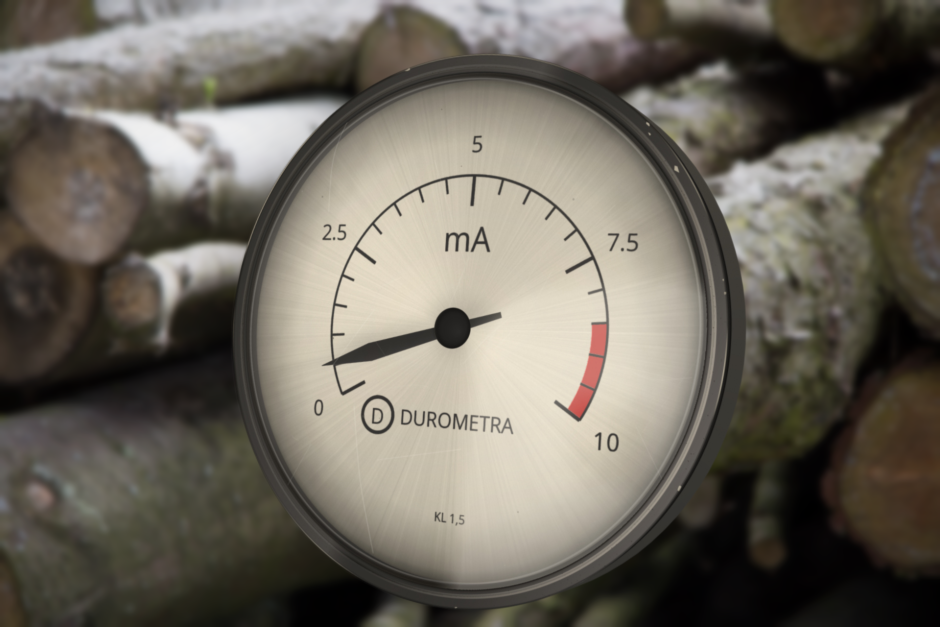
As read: 0.5 mA
